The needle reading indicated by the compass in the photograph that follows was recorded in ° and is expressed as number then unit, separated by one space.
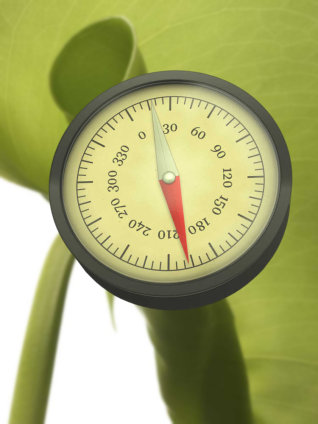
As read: 197.5 °
